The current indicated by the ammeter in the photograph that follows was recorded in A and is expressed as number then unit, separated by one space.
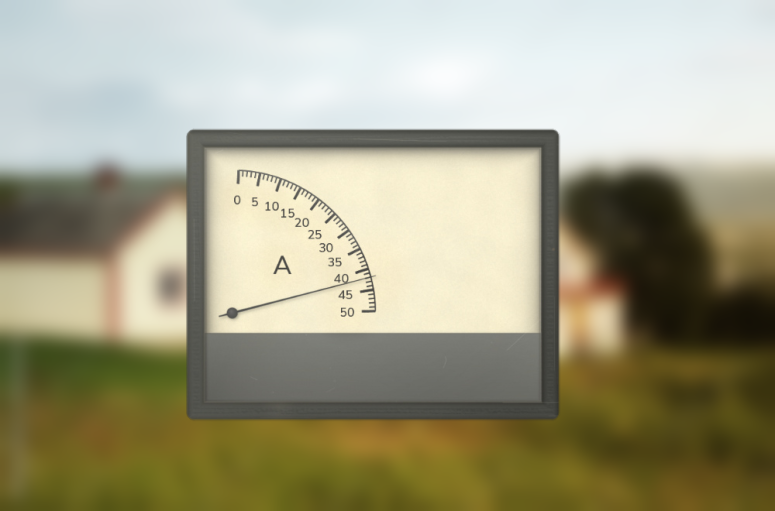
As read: 42 A
